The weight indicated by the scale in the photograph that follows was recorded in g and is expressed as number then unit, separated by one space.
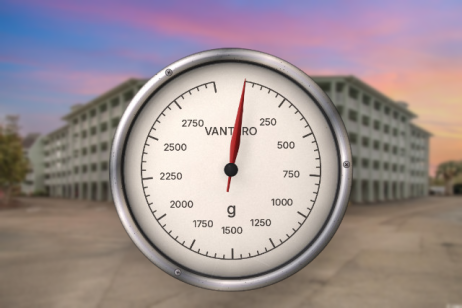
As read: 0 g
